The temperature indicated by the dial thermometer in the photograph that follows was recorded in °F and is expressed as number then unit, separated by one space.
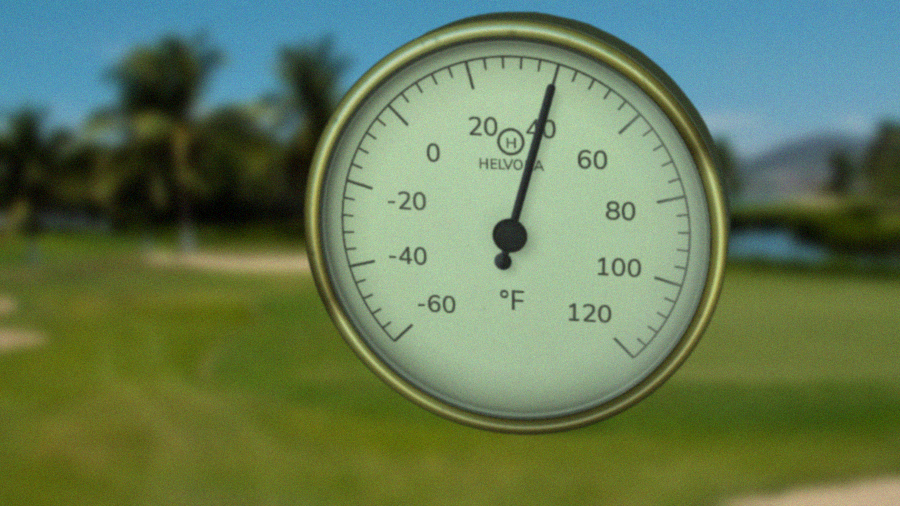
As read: 40 °F
